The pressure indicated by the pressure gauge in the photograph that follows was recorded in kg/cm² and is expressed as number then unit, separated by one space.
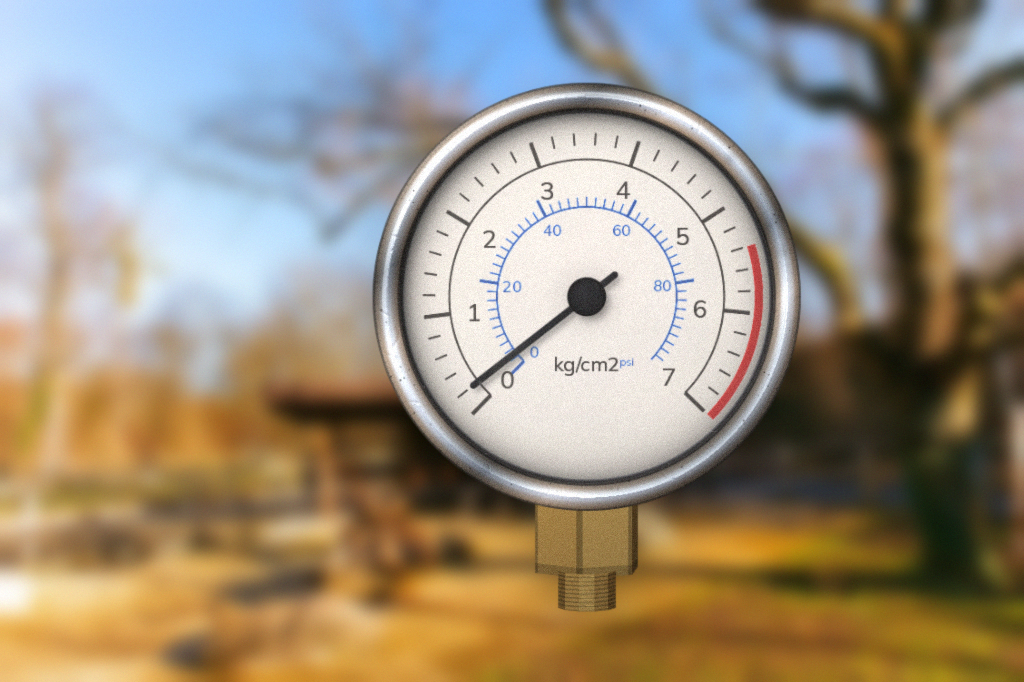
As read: 0.2 kg/cm²
